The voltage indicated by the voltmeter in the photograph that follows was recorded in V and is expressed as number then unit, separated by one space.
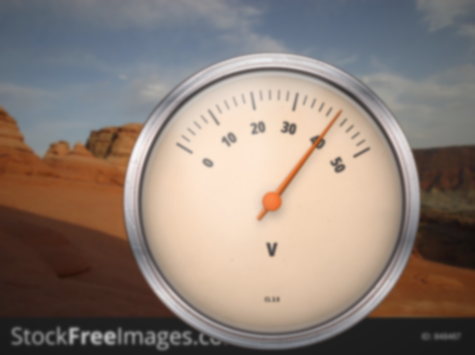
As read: 40 V
